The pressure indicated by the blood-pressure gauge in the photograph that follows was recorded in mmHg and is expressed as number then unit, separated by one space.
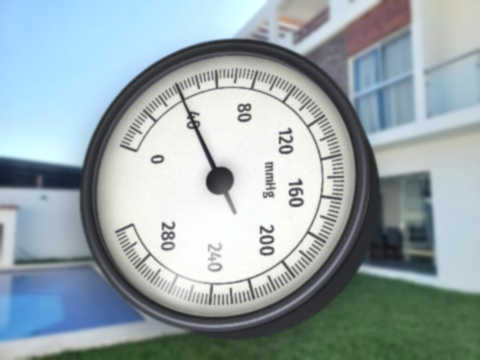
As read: 40 mmHg
